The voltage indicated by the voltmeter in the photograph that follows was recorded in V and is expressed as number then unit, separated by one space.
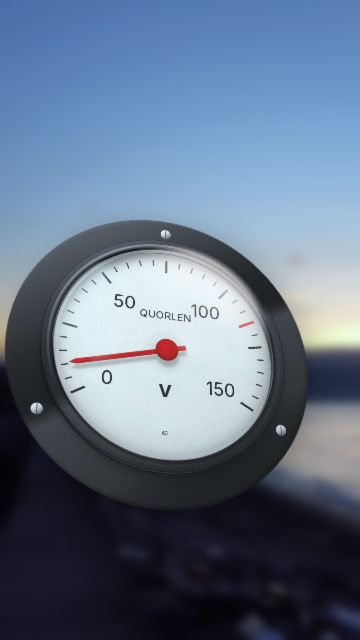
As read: 10 V
